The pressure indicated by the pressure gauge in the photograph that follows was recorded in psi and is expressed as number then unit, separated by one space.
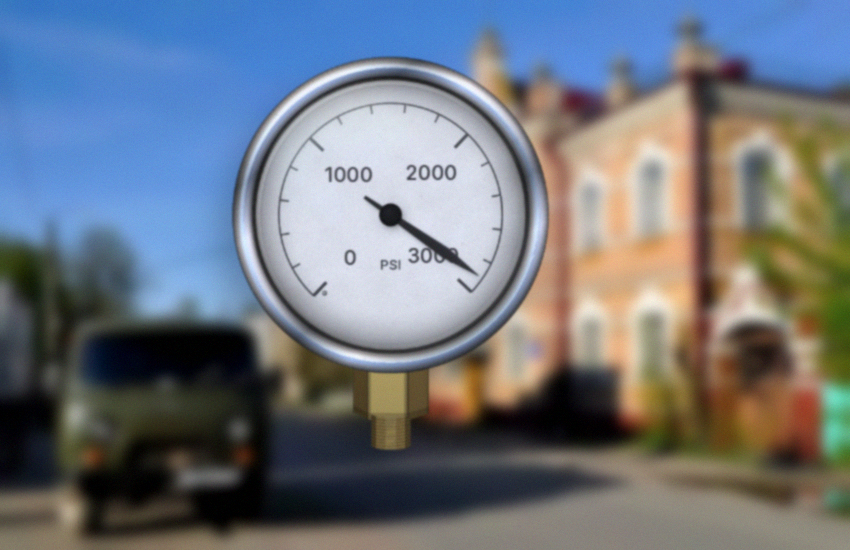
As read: 2900 psi
